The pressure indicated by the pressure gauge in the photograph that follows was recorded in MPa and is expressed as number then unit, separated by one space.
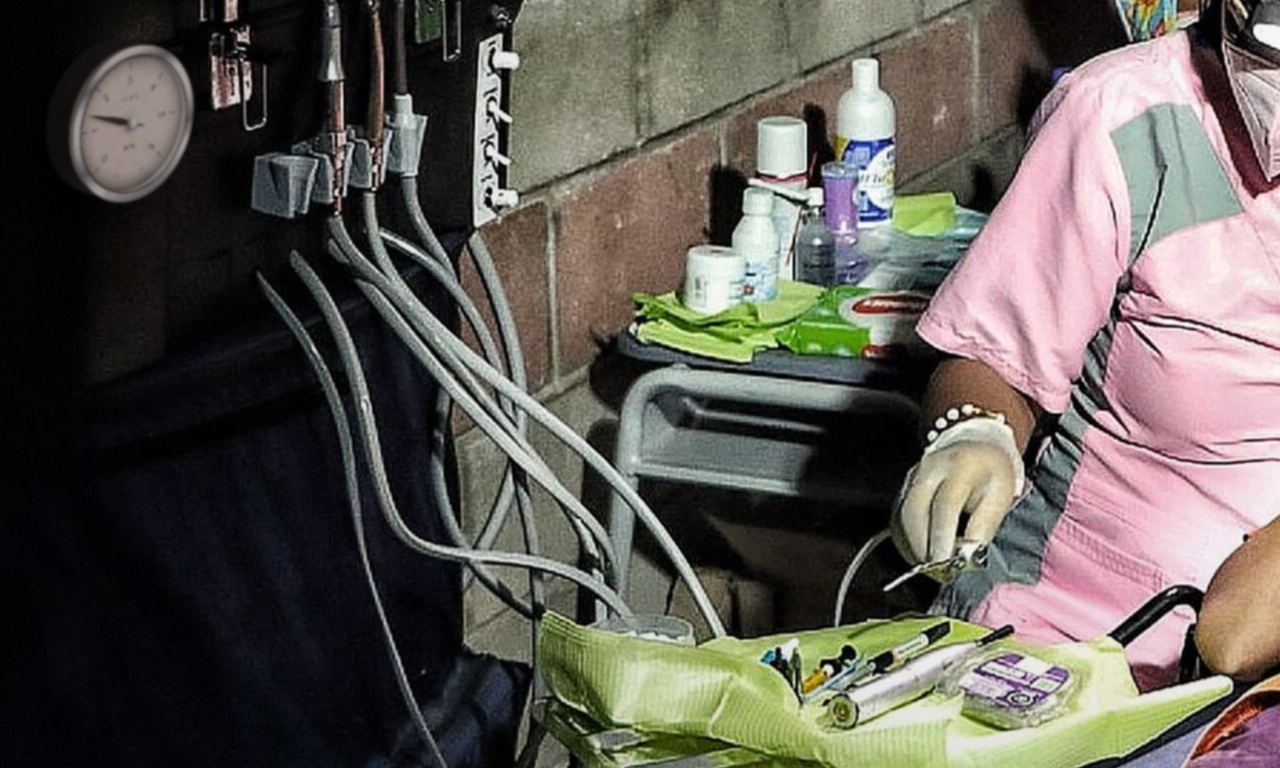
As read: 1.4 MPa
